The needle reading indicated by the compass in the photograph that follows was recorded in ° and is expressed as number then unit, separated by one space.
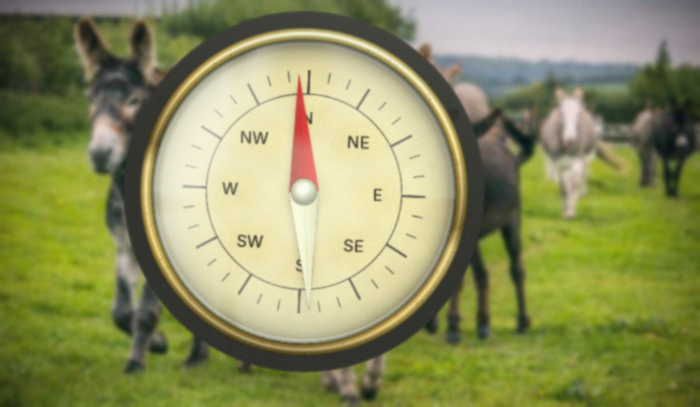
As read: 355 °
